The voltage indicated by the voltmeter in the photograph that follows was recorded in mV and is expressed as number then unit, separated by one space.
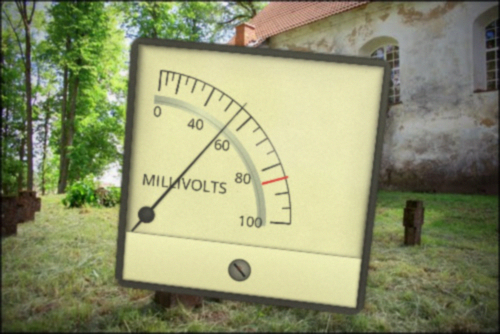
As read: 55 mV
